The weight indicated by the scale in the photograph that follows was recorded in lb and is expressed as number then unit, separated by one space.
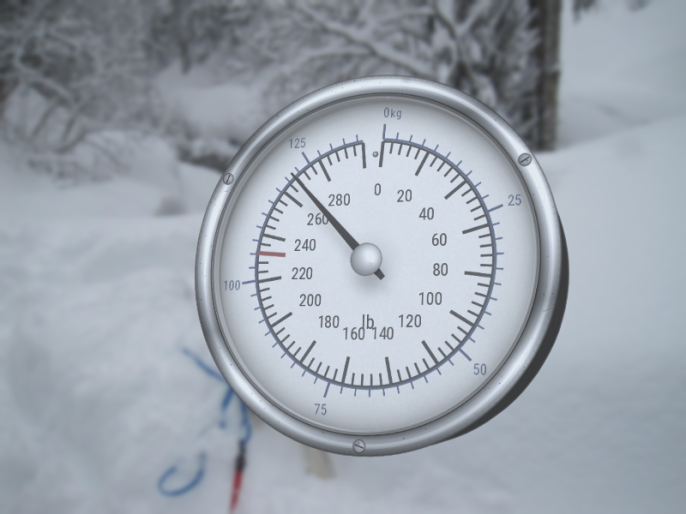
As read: 268 lb
